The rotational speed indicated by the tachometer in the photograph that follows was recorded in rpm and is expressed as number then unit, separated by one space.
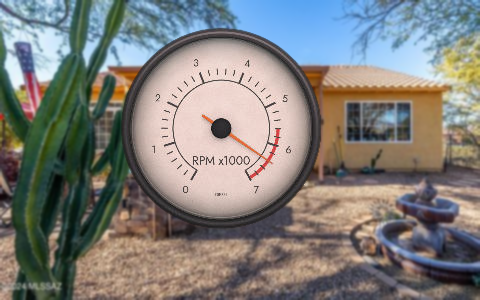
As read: 6400 rpm
